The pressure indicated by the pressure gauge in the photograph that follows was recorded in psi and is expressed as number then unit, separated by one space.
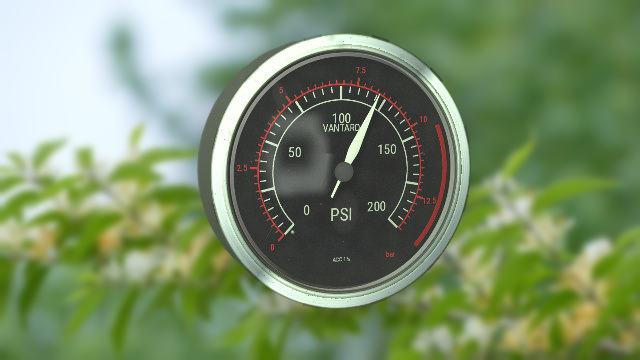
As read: 120 psi
